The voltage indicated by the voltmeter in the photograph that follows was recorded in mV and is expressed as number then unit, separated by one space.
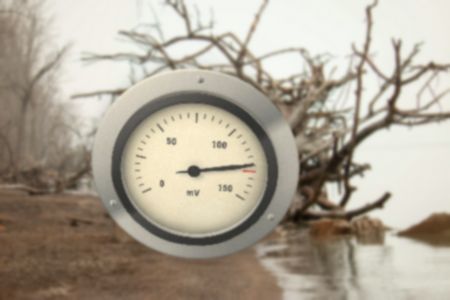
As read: 125 mV
